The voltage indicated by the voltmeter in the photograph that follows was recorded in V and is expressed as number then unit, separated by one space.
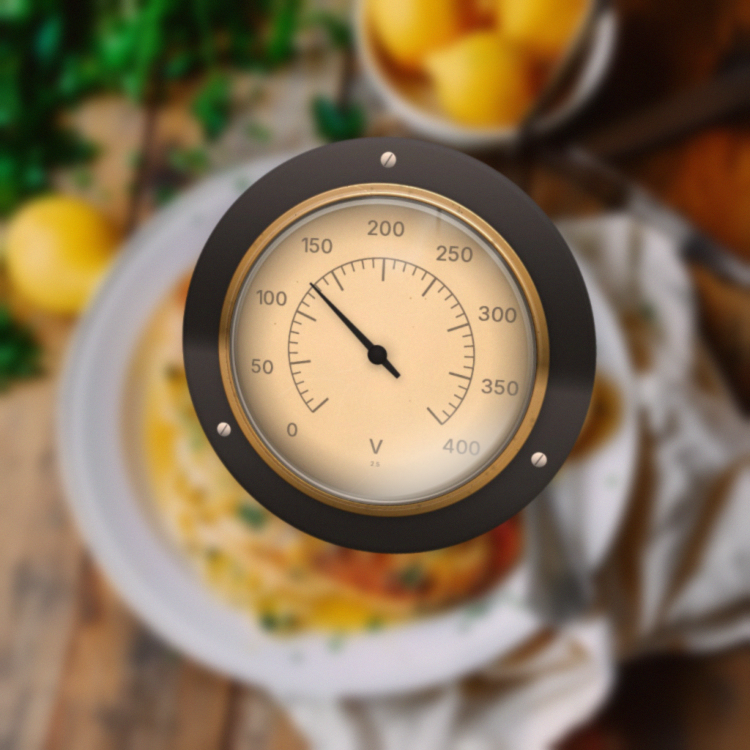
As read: 130 V
